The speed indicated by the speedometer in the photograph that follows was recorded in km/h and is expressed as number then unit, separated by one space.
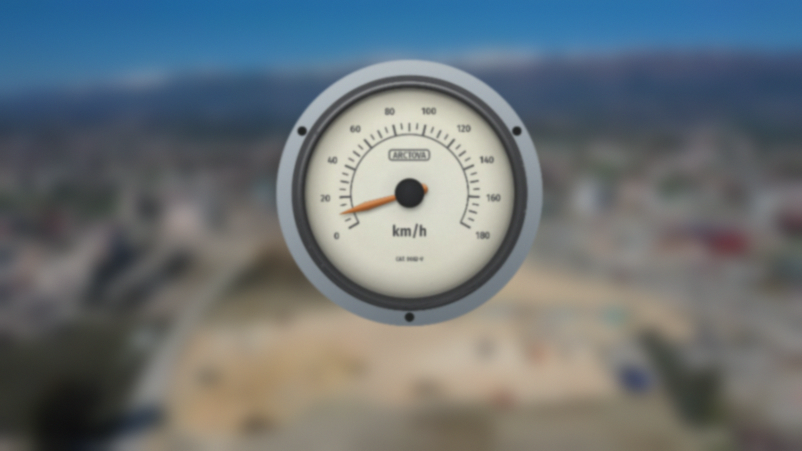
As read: 10 km/h
